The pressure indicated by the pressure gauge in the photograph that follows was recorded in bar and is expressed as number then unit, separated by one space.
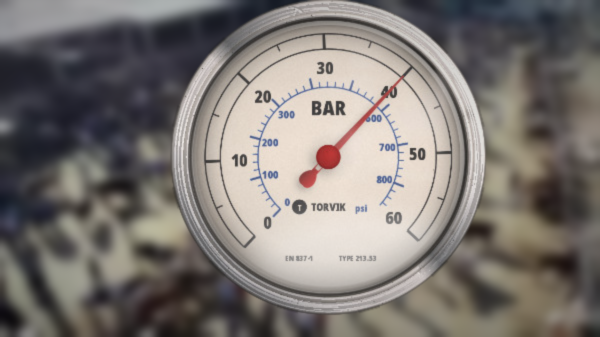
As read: 40 bar
